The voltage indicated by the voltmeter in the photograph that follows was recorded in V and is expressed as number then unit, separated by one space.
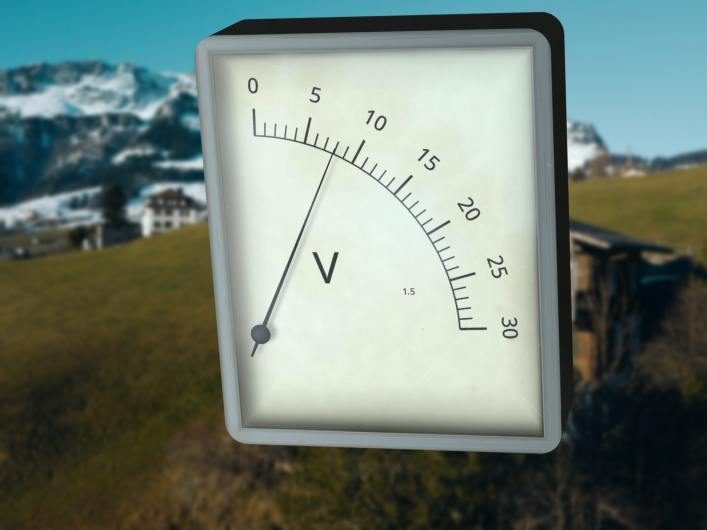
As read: 8 V
